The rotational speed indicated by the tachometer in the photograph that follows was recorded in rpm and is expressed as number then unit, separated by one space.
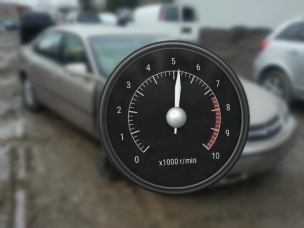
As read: 5200 rpm
